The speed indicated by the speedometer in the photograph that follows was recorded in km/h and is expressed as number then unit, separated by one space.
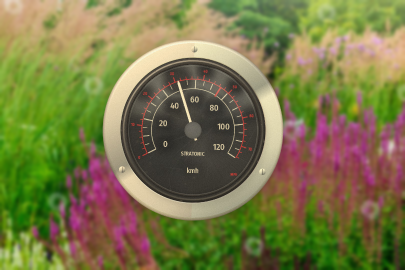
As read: 50 km/h
